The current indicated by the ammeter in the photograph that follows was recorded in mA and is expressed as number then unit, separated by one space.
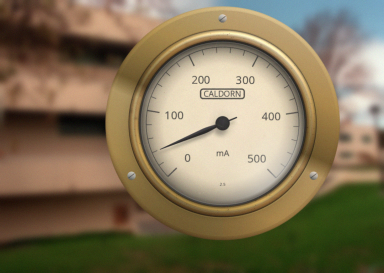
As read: 40 mA
